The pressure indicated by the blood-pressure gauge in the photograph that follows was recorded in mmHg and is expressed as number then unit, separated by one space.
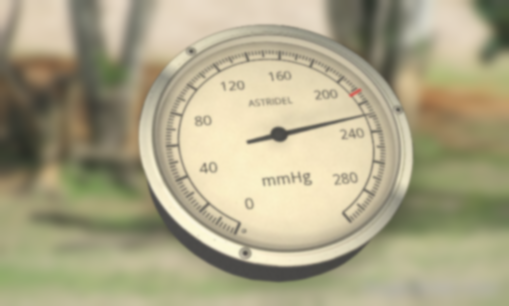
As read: 230 mmHg
